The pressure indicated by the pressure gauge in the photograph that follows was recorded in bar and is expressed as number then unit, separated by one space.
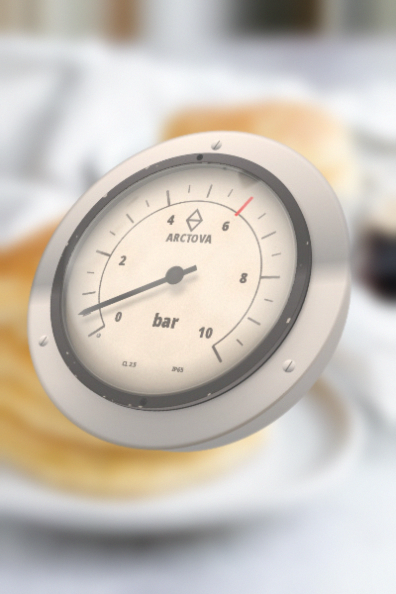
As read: 0.5 bar
